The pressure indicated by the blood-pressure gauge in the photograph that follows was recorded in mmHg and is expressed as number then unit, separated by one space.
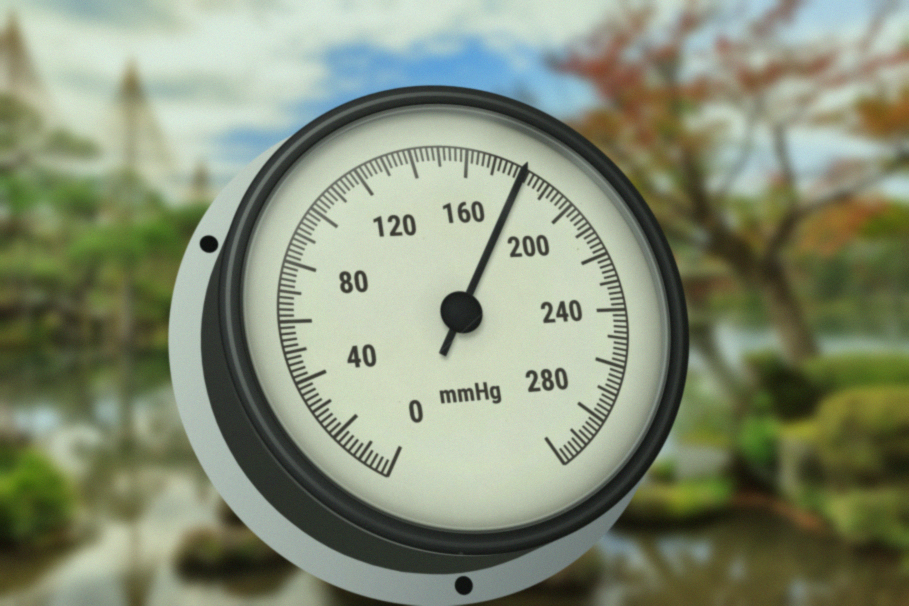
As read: 180 mmHg
